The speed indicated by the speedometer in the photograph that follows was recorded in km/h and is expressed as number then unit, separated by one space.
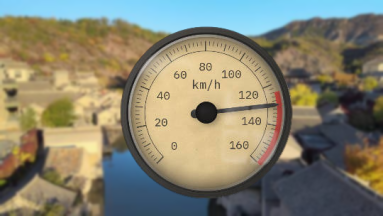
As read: 130 km/h
